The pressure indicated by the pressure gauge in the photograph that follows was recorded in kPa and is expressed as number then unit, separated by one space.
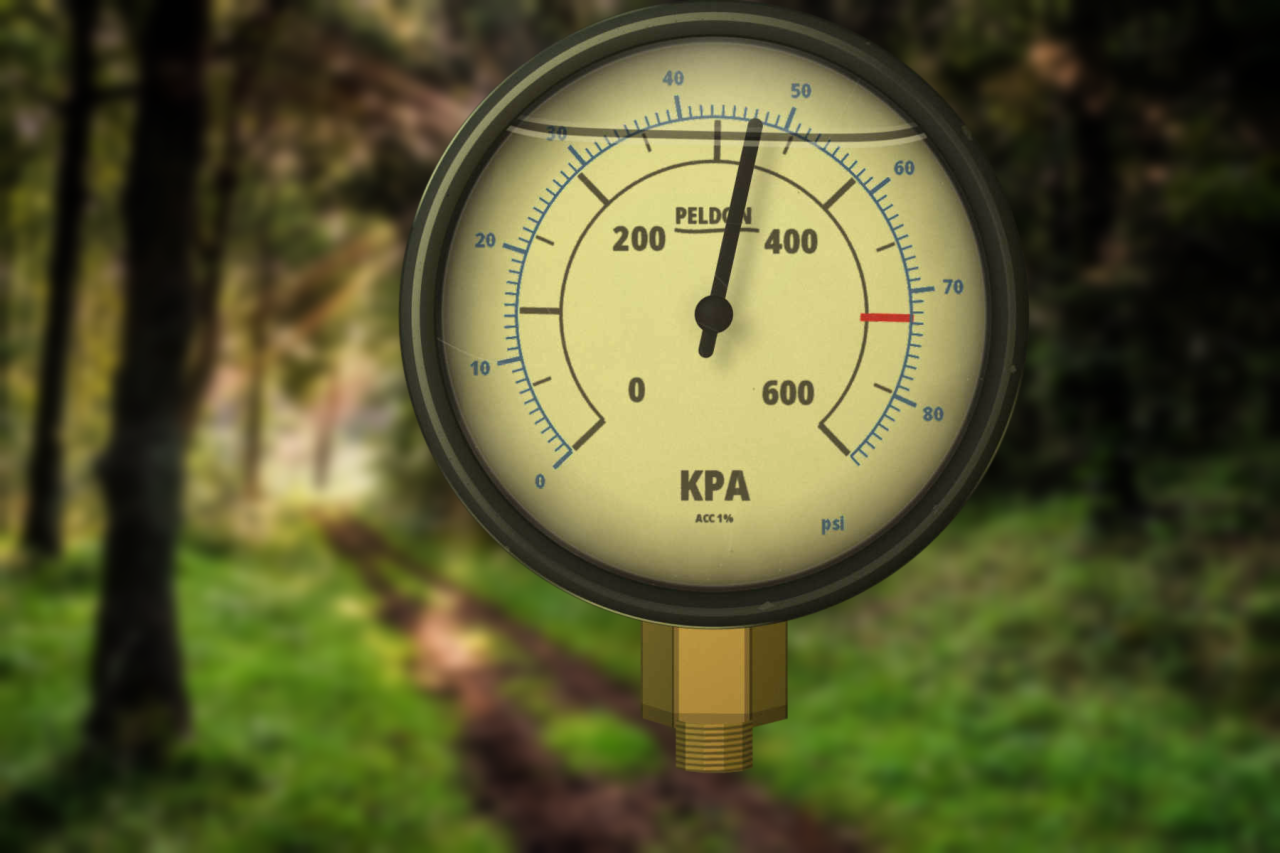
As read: 325 kPa
